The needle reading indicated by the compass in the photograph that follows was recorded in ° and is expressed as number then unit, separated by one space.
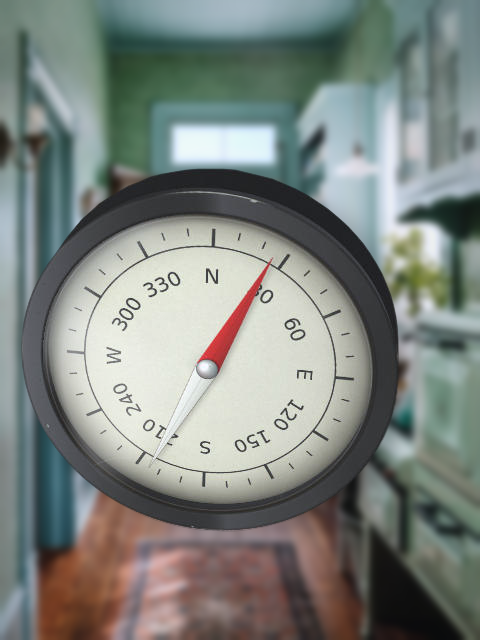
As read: 25 °
